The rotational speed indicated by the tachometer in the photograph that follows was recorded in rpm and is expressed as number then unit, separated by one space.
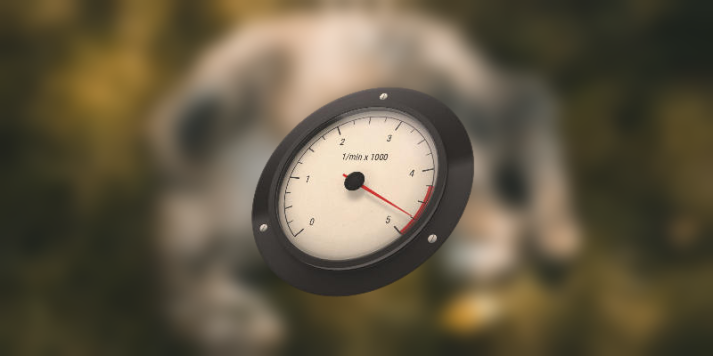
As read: 4750 rpm
